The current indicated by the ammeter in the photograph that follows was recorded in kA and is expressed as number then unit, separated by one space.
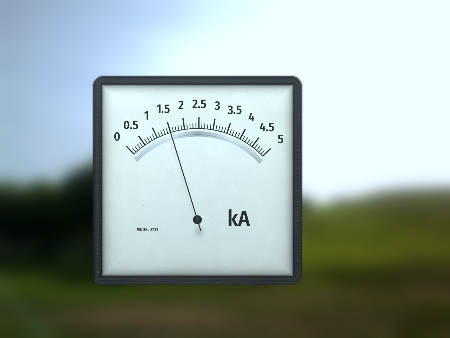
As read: 1.5 kA
